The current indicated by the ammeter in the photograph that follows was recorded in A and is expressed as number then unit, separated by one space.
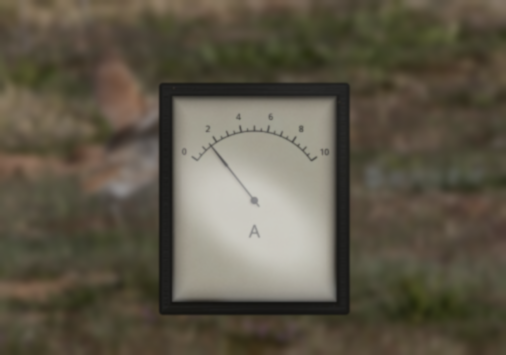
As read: 1.5 A
